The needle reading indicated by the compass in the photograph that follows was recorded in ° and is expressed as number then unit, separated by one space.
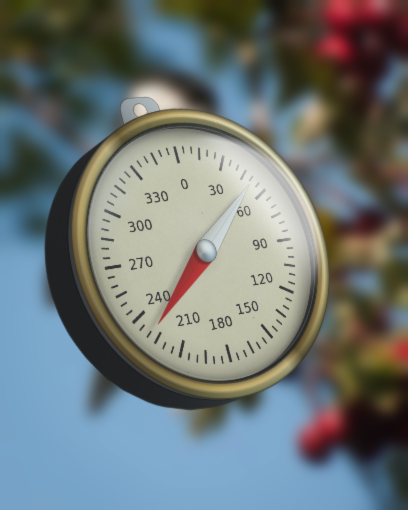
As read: 230 °
